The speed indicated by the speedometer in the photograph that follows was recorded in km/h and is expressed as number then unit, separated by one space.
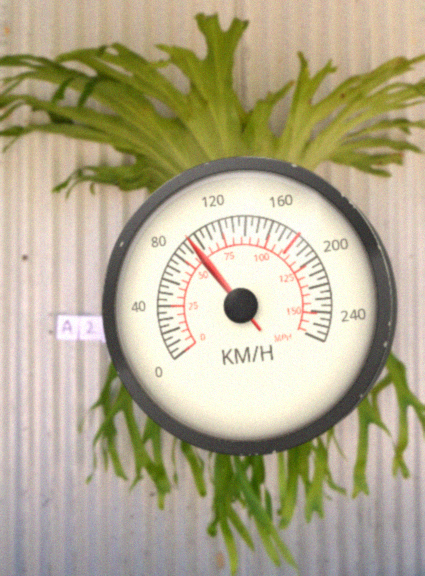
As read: 95 km/h
